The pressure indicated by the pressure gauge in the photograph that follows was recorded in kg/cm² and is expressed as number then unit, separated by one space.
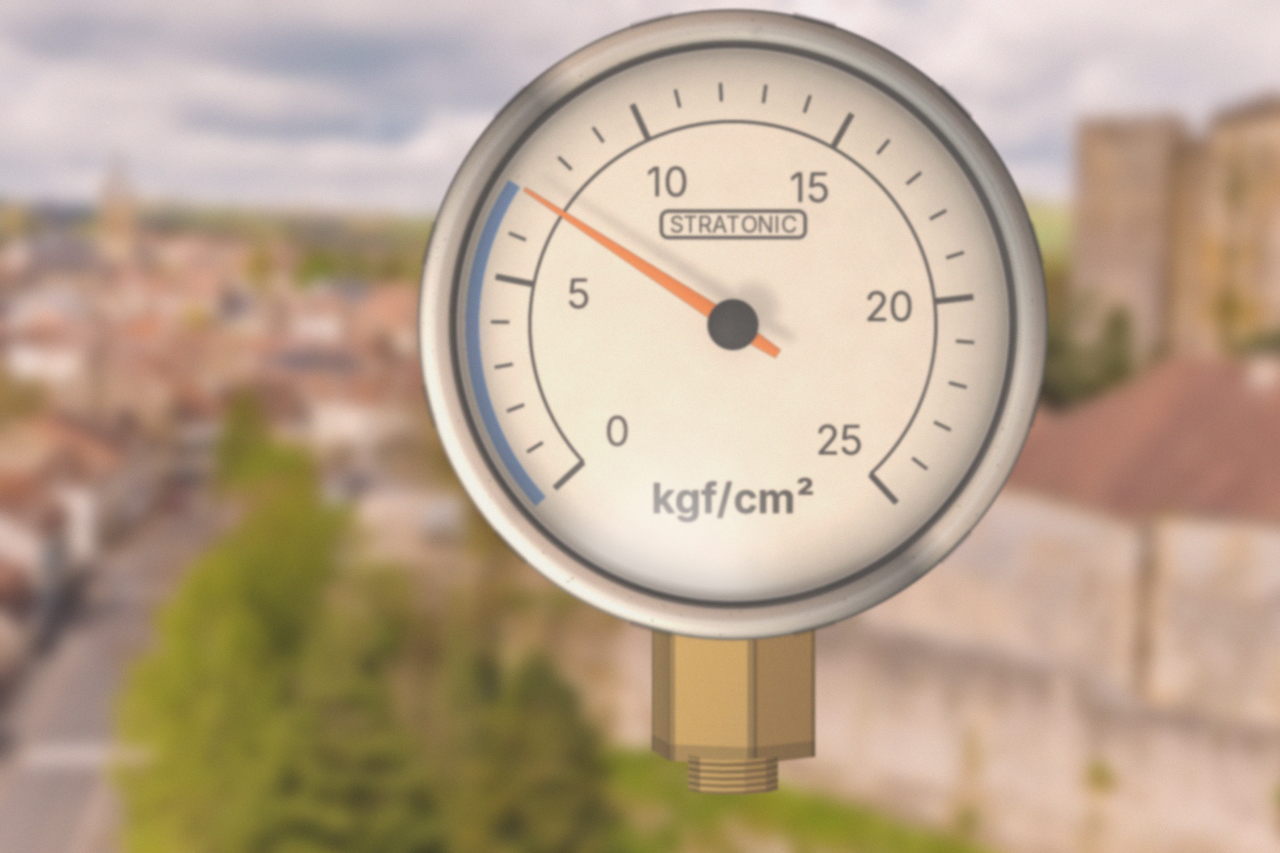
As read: 7 kg/cm²
